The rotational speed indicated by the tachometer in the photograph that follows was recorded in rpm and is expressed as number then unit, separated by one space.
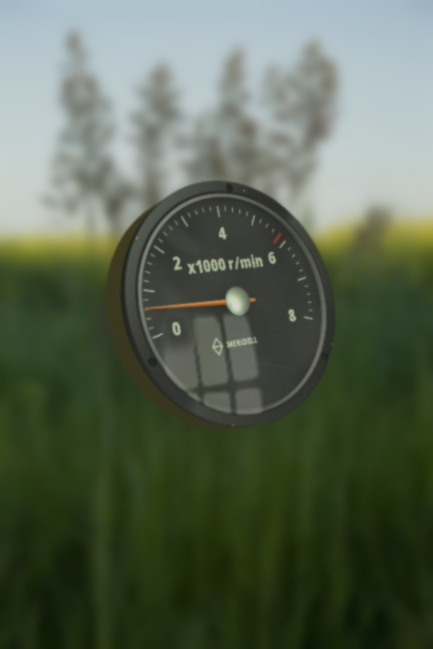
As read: 600 rpm
